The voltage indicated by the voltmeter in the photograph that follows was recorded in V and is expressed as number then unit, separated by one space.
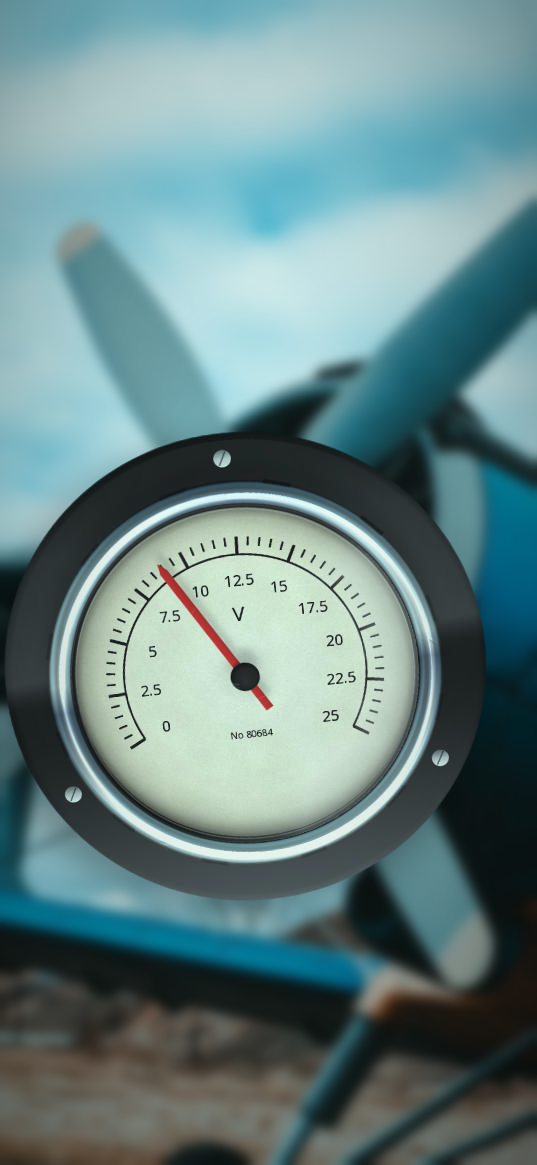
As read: 9 V
